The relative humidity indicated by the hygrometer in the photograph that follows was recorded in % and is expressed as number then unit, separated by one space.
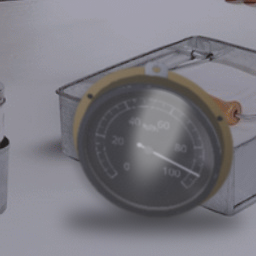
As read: 92 %
